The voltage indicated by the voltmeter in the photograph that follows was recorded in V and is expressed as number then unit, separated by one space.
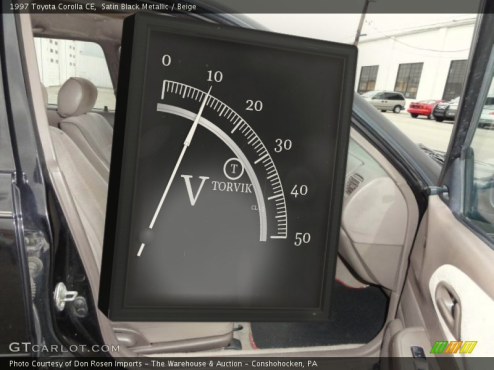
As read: 10 V
